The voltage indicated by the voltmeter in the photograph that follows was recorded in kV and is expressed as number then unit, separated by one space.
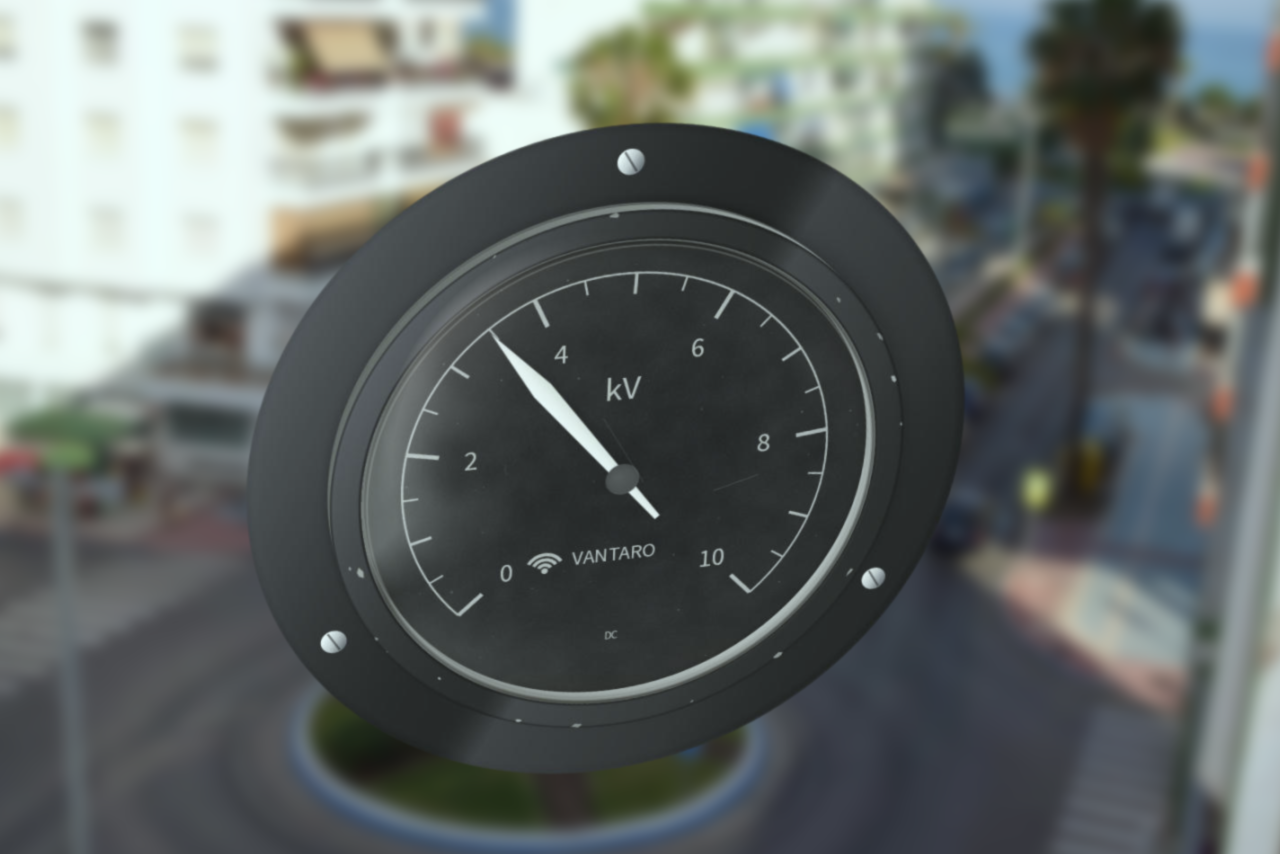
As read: 3.5 kV
